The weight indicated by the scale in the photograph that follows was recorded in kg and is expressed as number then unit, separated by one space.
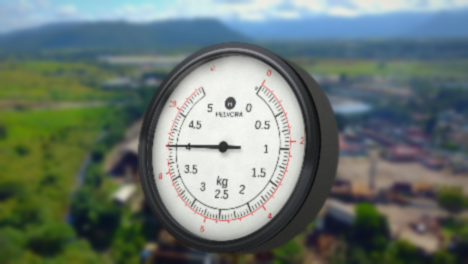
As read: 4 kg
